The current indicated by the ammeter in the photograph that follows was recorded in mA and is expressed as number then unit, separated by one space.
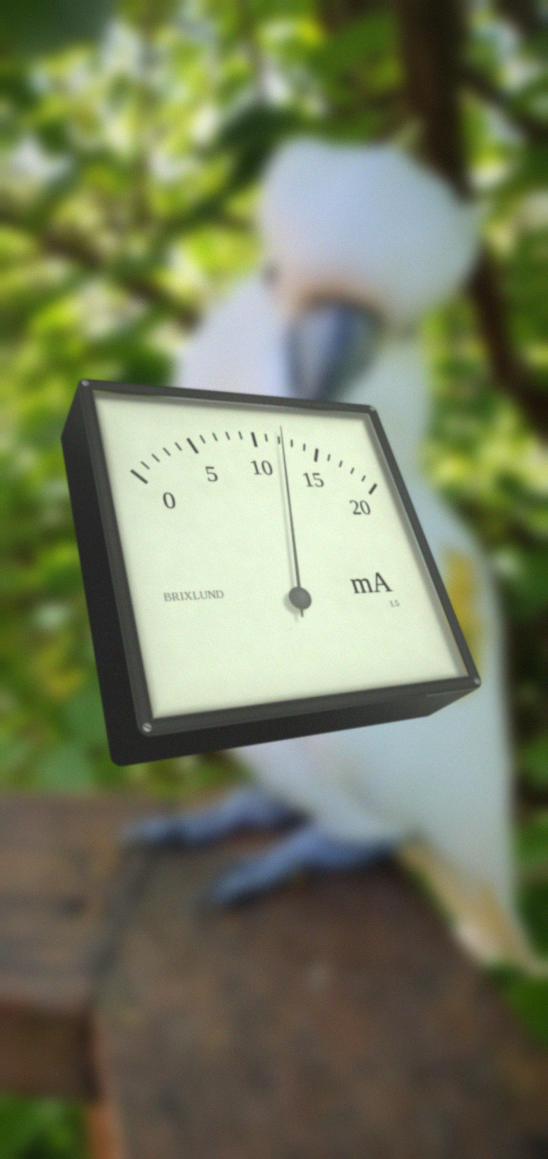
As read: 12 mA
